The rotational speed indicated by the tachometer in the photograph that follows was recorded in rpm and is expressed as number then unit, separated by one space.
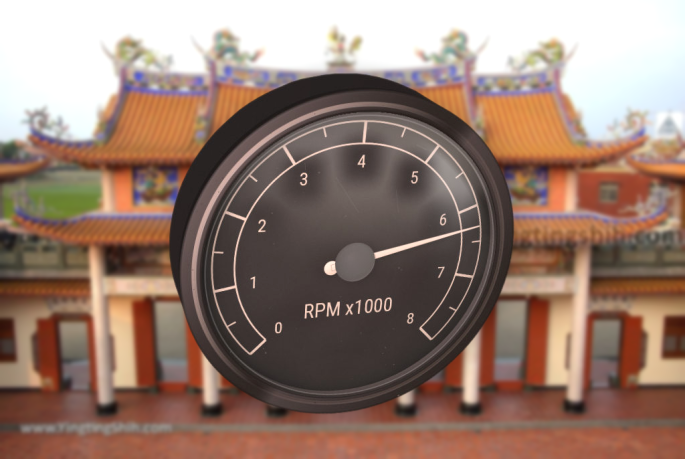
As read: 6250 rpm
